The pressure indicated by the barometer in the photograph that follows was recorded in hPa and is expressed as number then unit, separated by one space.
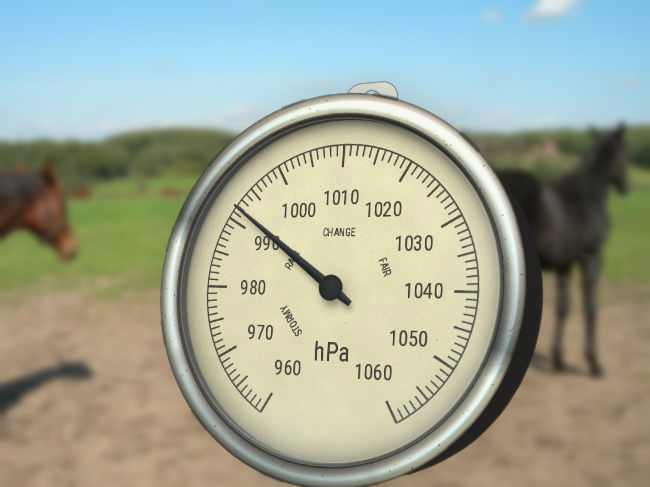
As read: 992 hPa
